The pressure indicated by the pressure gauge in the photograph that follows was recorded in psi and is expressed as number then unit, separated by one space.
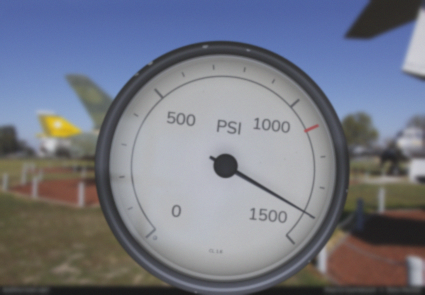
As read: 1400 psi
